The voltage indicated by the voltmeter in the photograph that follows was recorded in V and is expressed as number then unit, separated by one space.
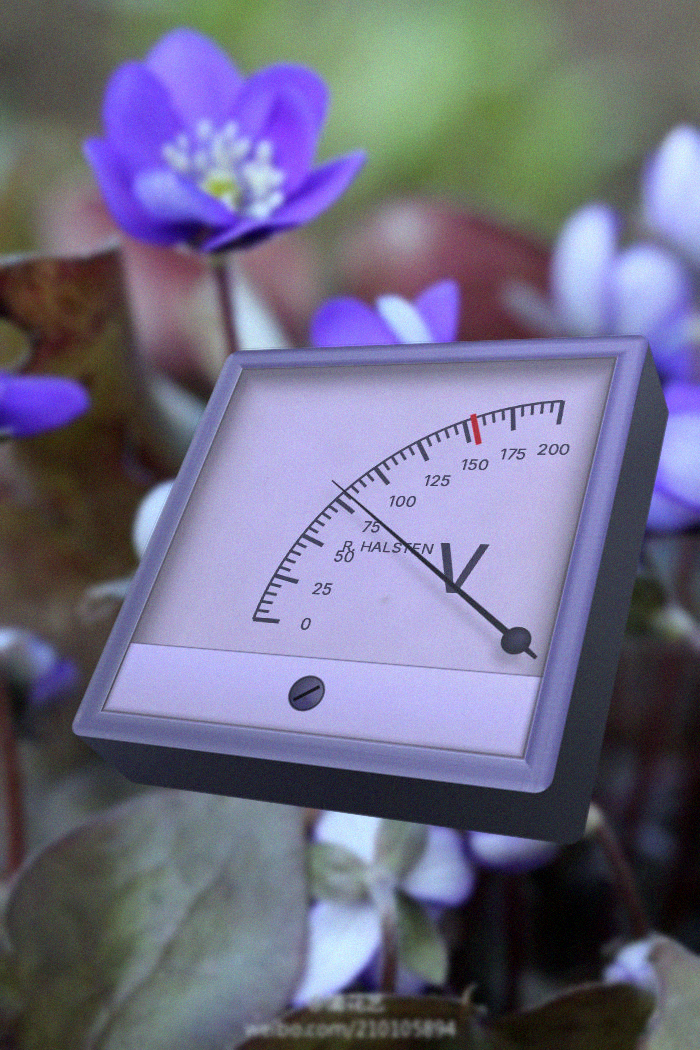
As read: 80 V
